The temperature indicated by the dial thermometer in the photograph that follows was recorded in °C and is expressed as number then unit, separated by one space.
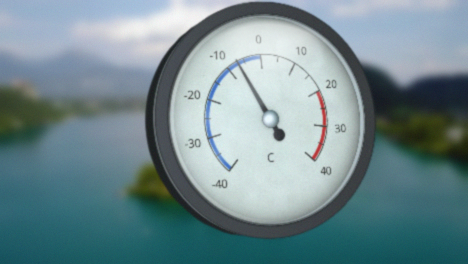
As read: -7.5 °C
